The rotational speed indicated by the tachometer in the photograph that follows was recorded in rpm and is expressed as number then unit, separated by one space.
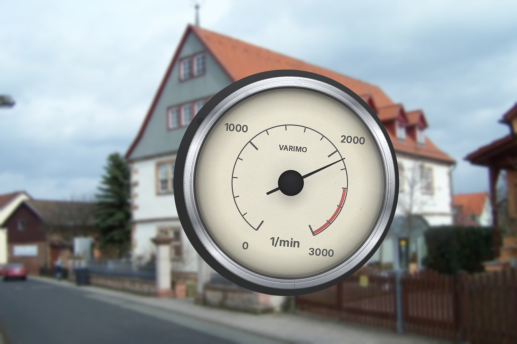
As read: 2100 rpm
